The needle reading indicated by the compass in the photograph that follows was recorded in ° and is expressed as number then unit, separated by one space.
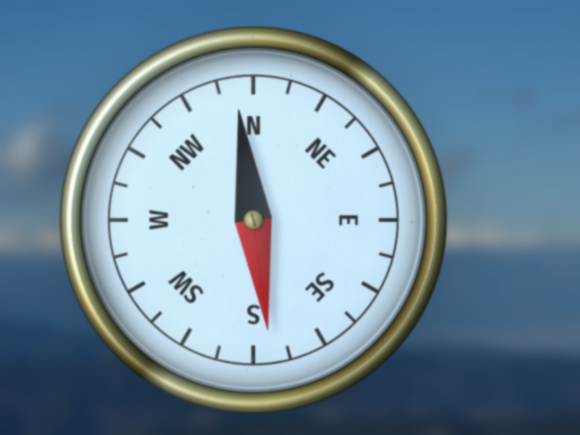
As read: 172.5 °
